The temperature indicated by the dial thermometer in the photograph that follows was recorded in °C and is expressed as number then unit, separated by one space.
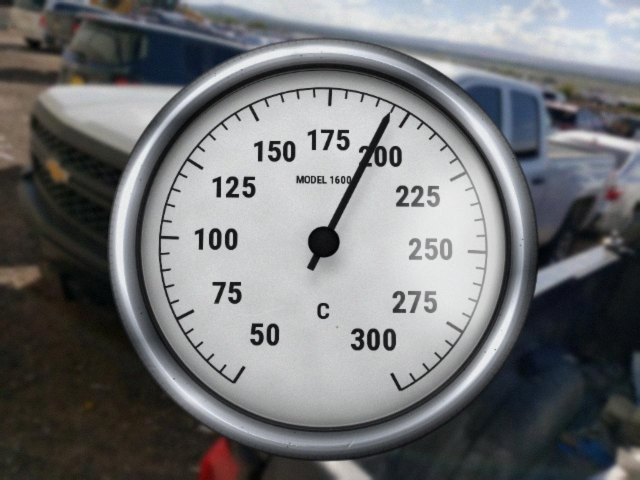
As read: 195 °C
